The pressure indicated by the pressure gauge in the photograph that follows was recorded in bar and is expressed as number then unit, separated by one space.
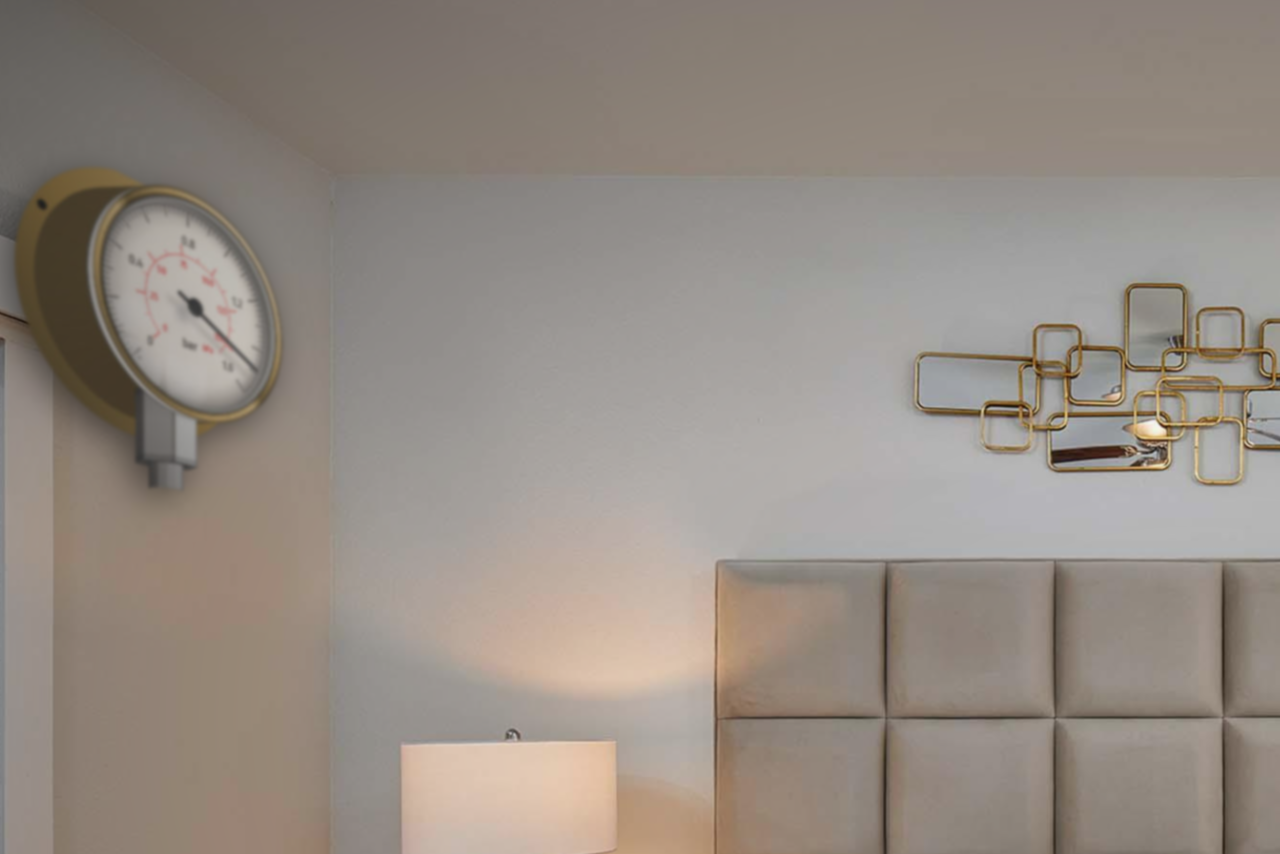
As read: 1.5 bar
